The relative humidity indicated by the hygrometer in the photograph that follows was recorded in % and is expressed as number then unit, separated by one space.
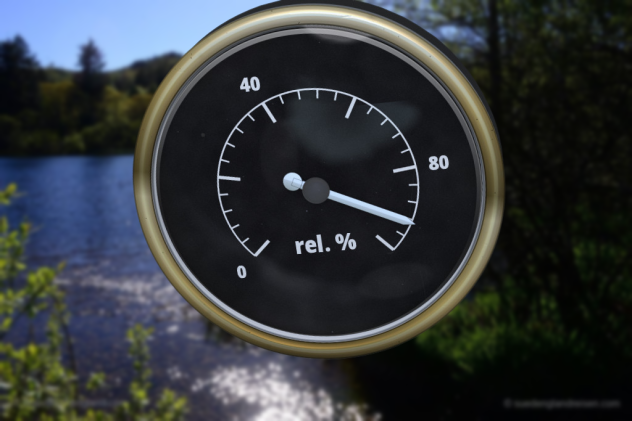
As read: 92 %
